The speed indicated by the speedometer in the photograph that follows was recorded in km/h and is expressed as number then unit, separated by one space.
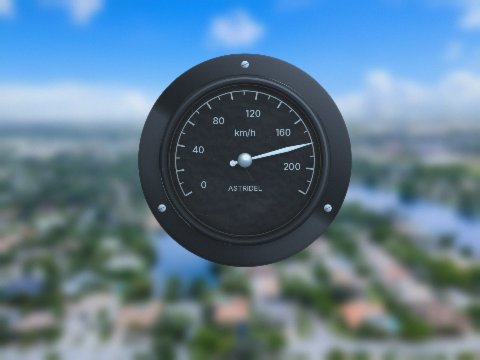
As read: 180 km/h
